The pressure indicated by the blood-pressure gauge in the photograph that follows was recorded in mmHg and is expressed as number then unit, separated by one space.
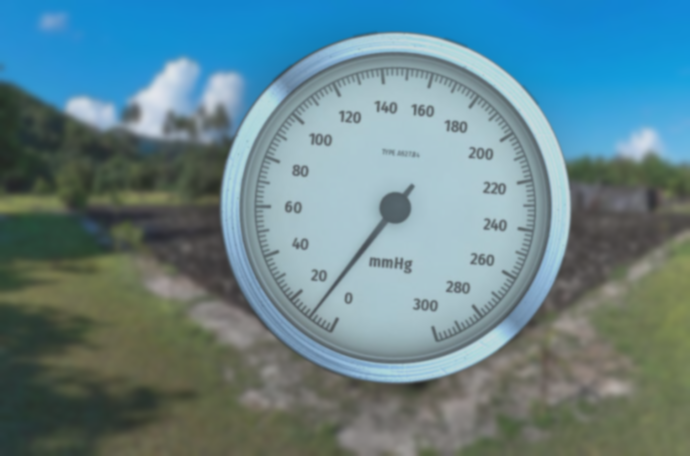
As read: 10 mmHg
